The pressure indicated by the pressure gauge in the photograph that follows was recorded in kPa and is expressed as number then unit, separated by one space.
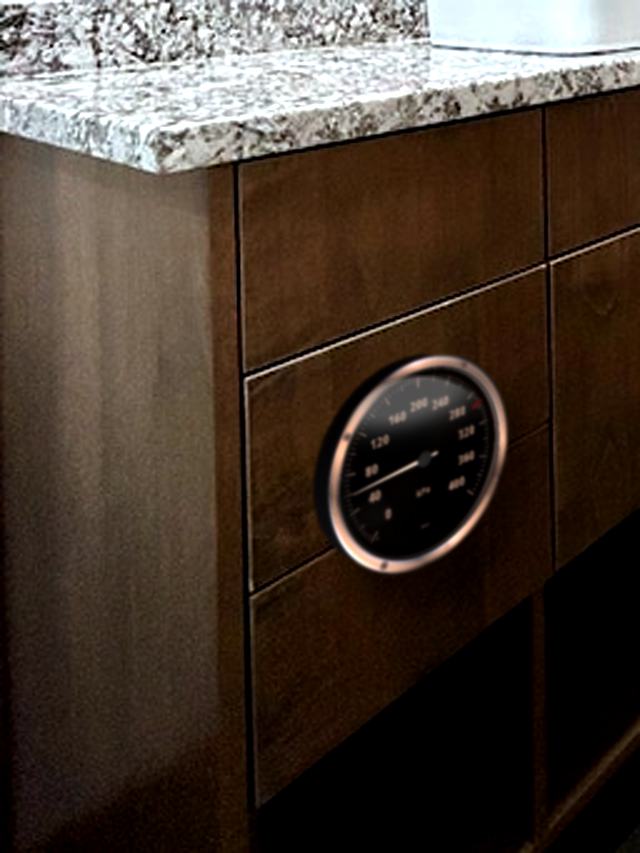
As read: 60 kPa
